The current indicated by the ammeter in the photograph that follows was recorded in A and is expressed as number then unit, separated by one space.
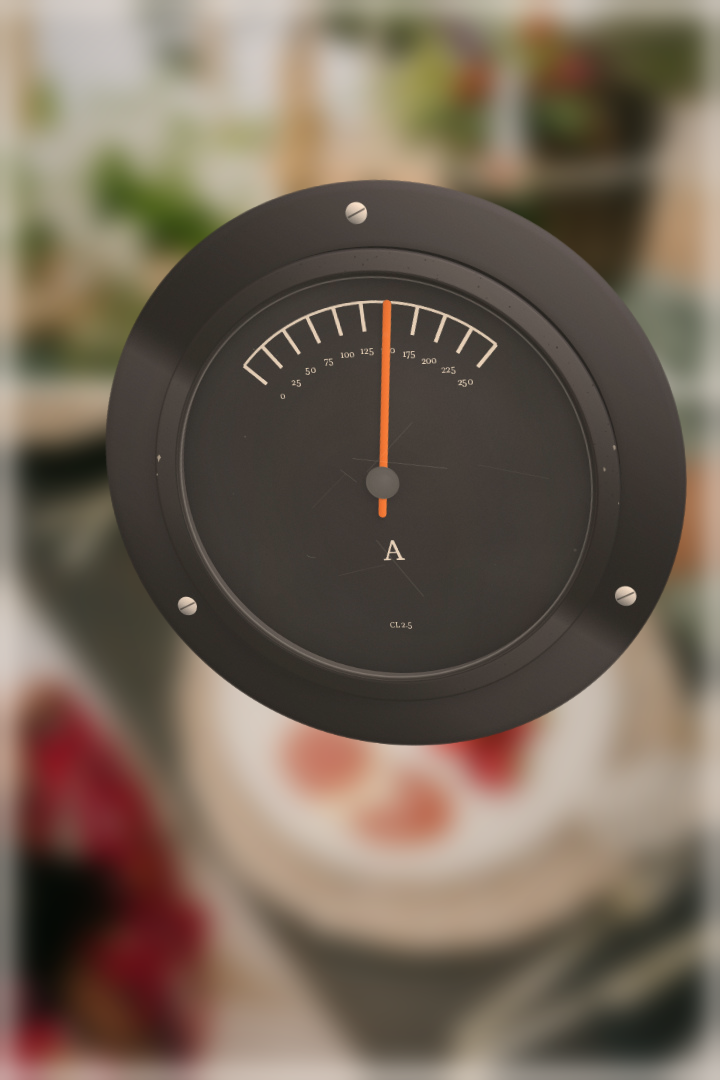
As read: 150 A
